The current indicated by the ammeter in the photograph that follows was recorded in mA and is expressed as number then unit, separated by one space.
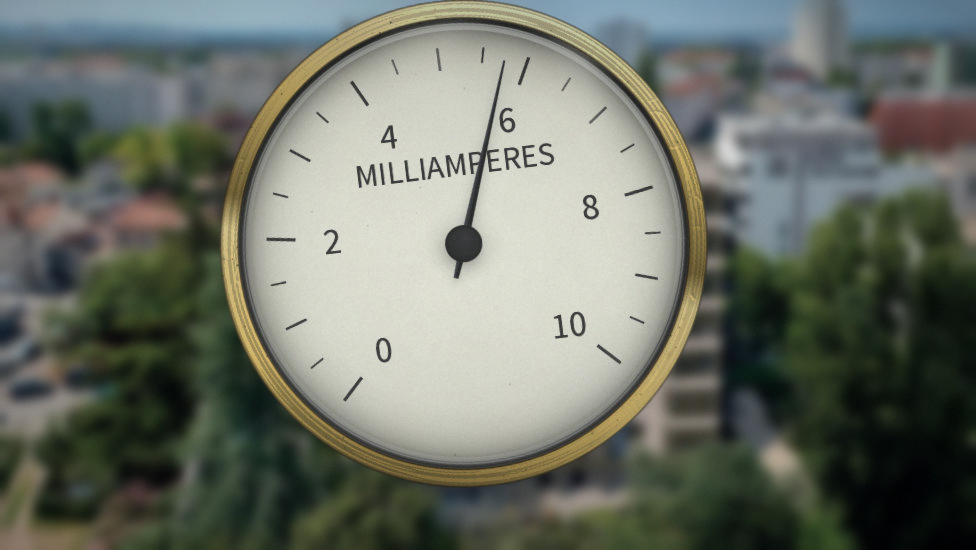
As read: 5.75 mA
